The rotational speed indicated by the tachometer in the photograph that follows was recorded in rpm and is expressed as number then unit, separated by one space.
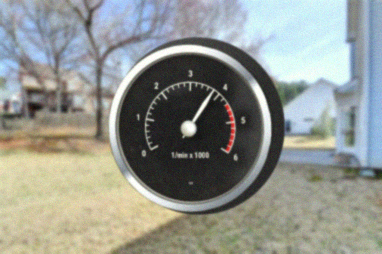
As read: 3800 rpm
